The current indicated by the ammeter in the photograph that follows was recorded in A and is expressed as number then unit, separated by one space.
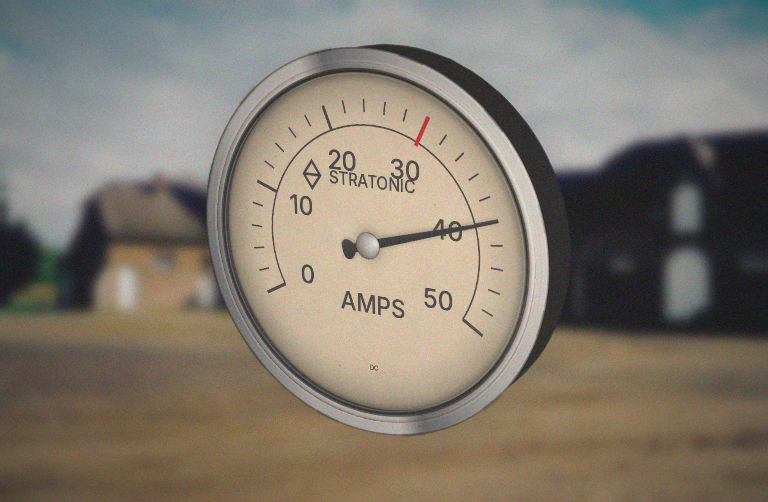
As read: 40 A
